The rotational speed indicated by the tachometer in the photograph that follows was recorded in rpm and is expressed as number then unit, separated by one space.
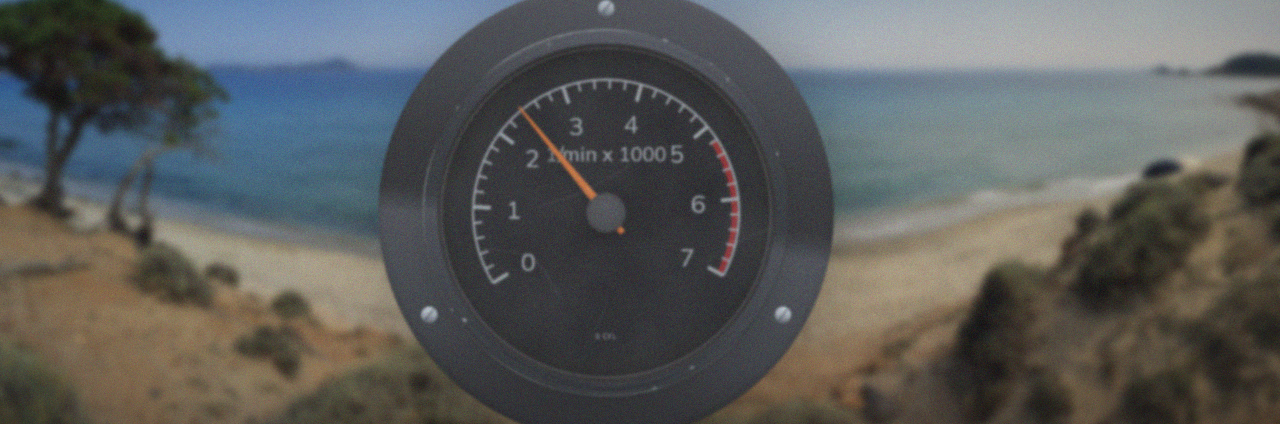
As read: 2400 rpm
